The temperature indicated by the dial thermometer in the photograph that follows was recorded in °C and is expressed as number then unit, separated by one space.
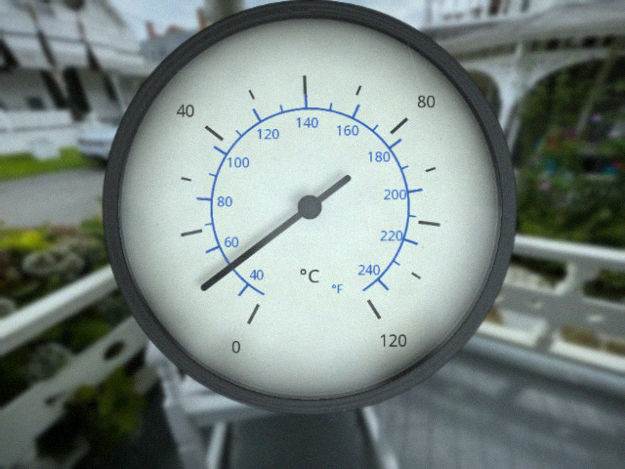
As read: 10 °C
